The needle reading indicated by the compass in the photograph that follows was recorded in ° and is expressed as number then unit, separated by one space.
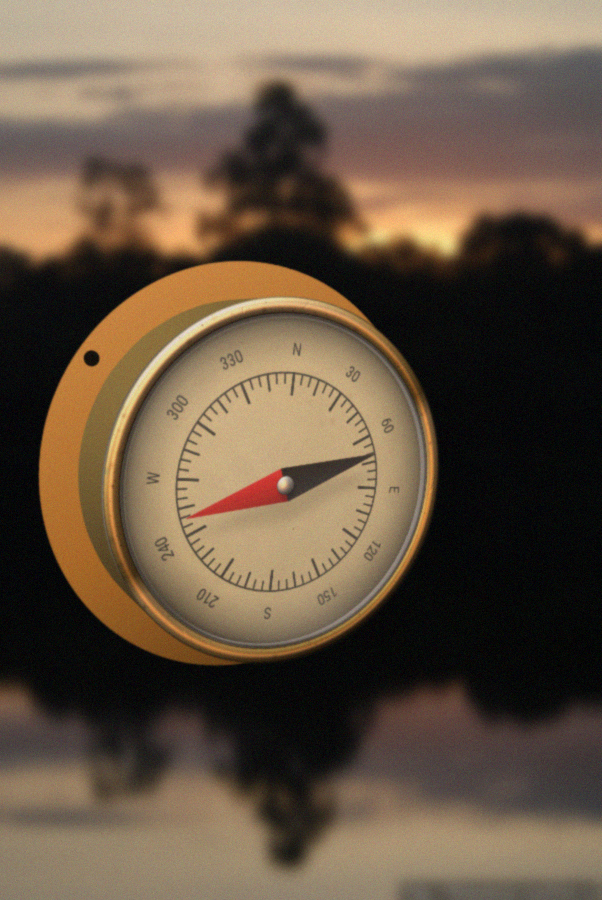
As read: 250 °
